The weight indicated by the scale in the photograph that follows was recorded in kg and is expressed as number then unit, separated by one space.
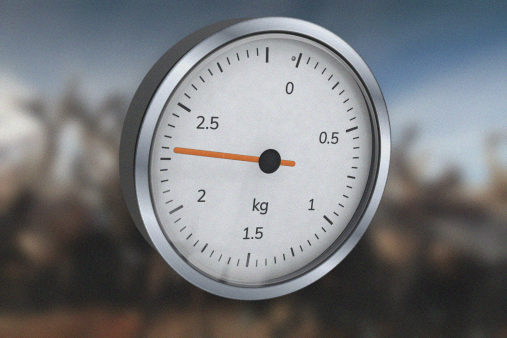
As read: 2.3 kg
